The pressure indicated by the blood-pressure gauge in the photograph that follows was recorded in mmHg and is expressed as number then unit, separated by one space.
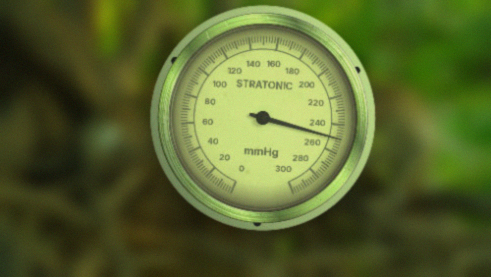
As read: 250 mmHg
